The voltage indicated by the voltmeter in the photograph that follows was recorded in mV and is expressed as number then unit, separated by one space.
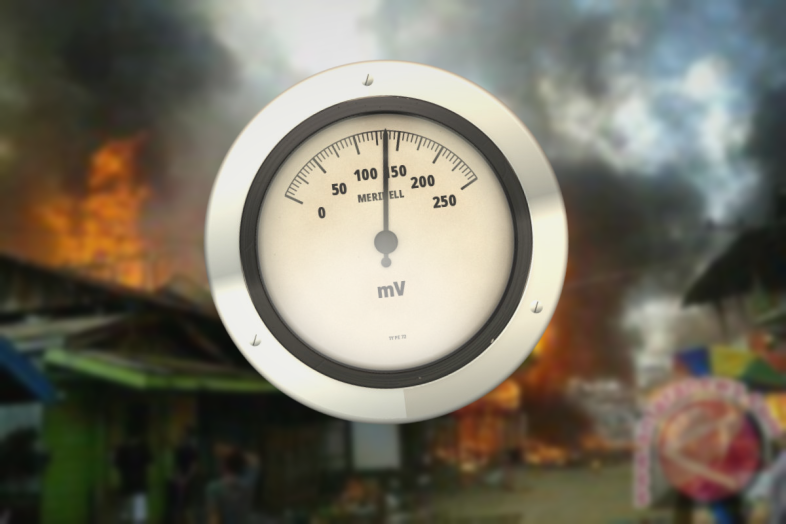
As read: 135 mV
